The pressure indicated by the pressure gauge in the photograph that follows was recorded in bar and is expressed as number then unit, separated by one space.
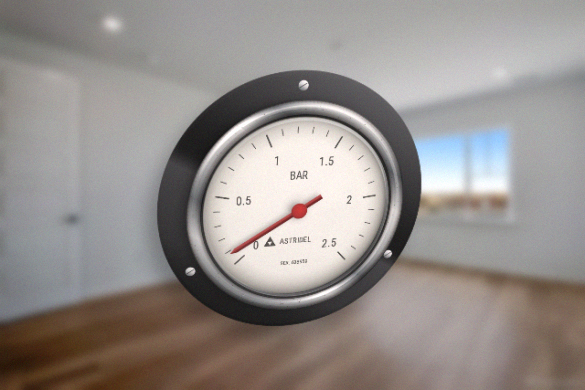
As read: 0.1 bar
